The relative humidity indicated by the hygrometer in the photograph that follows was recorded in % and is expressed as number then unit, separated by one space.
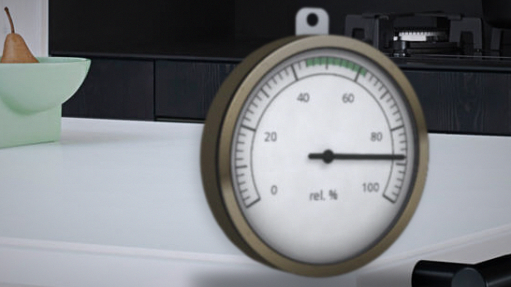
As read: 88 %
